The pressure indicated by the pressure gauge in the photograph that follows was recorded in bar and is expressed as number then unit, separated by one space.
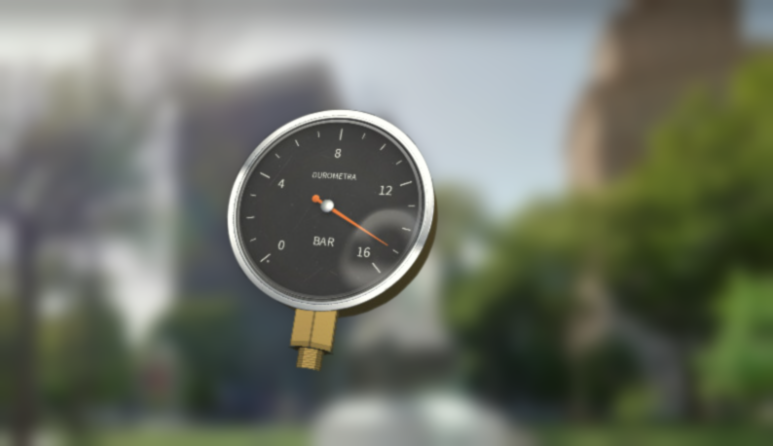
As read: 15 bar
